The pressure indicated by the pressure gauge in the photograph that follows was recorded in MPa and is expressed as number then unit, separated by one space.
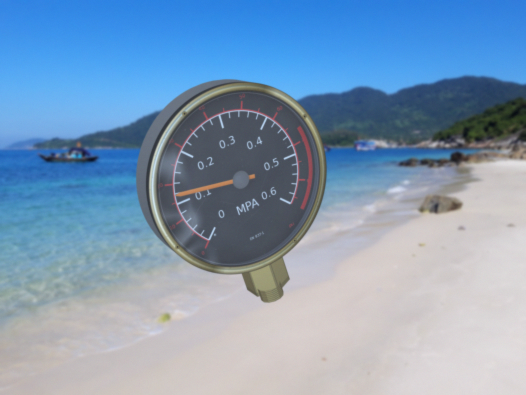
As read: 0.12 MPa
